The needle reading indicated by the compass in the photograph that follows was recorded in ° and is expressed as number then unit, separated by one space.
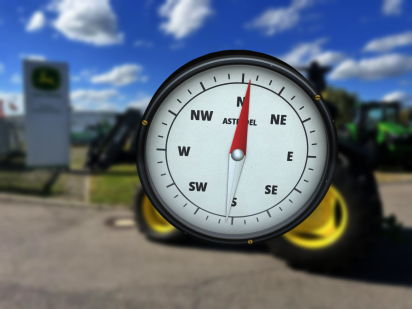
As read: 5 °
